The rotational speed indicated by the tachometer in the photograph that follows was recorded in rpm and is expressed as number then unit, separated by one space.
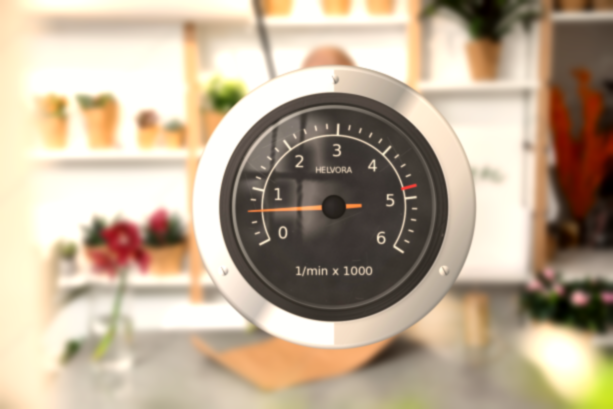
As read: 600 rpm
